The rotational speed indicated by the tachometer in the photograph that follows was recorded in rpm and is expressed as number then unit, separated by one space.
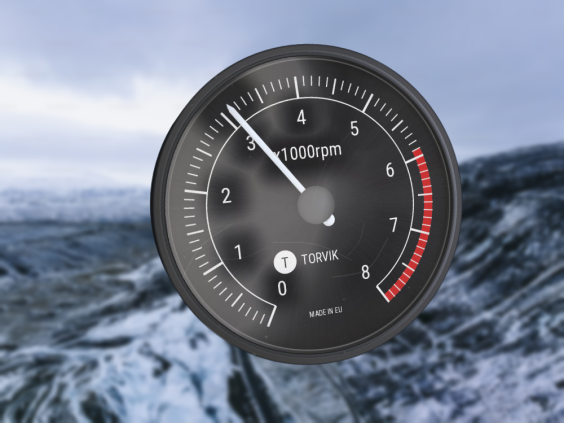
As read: 3100 rpm
